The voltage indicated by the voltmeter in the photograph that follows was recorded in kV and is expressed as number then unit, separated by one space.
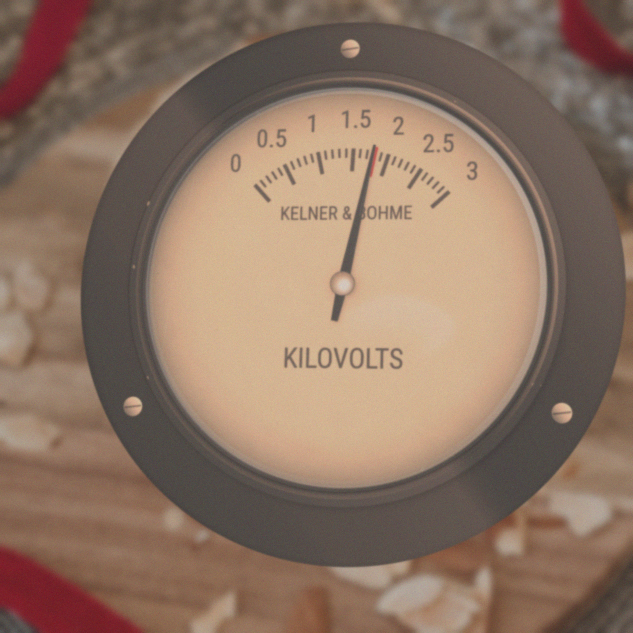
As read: 1.8 kV
